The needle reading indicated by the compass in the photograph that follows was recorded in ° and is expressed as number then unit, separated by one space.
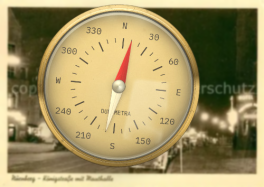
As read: 10 °
